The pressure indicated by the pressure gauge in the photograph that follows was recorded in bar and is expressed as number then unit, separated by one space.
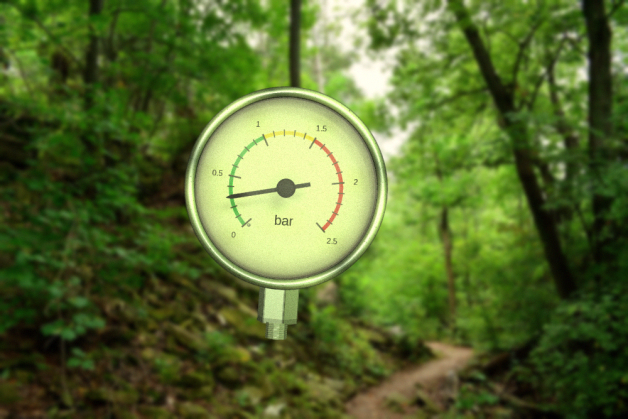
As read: 0.3 bar
